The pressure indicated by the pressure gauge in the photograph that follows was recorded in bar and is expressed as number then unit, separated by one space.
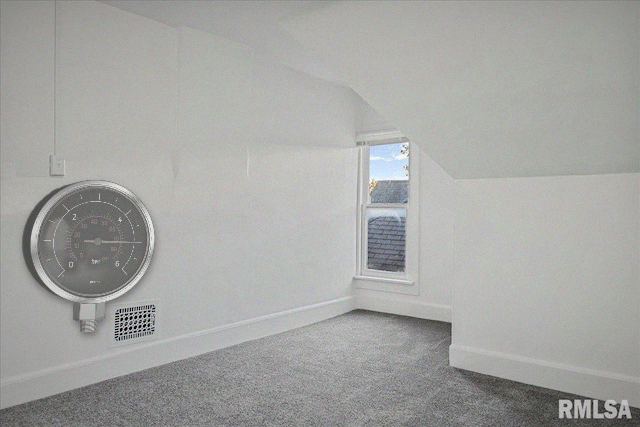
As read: 5 bar
